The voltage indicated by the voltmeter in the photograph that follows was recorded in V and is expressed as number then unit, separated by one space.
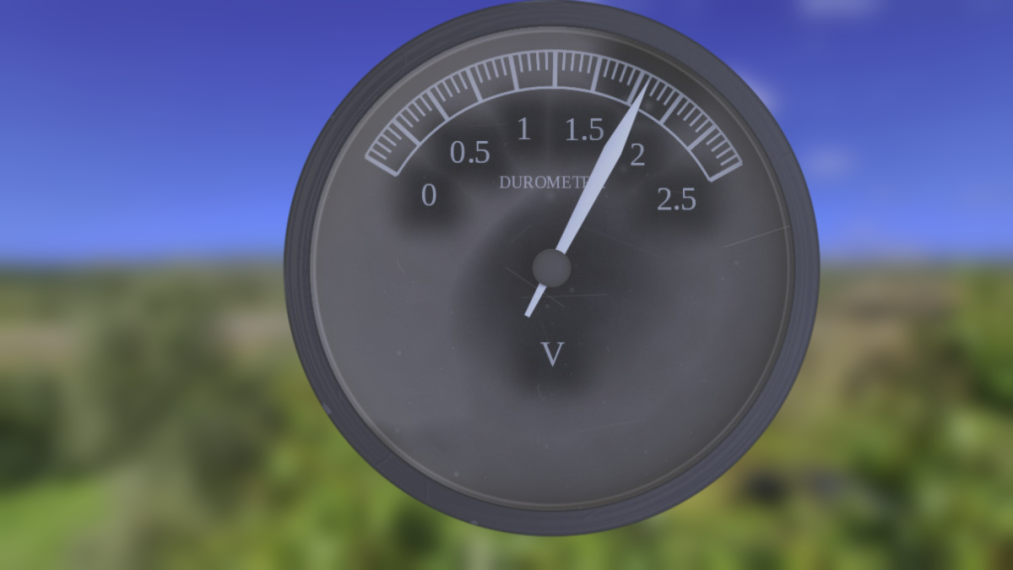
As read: 1.8 V
